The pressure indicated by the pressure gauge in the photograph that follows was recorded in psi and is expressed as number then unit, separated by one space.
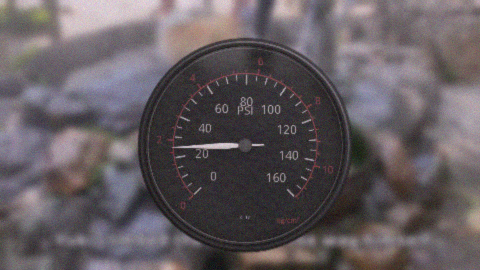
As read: 25 psi
